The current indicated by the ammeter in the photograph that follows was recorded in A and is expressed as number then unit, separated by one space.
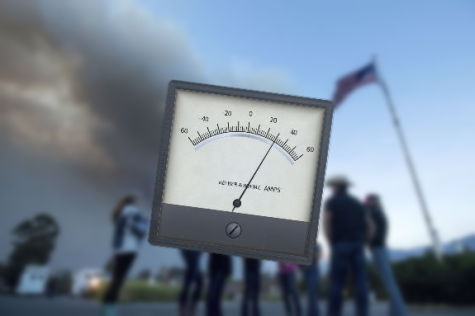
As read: 30 A
